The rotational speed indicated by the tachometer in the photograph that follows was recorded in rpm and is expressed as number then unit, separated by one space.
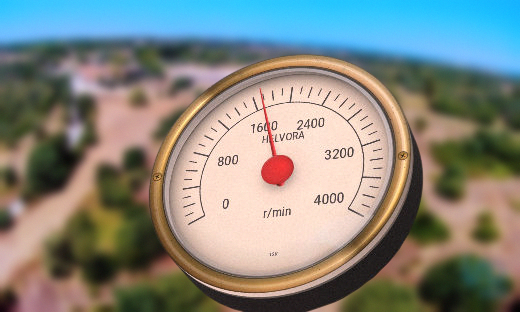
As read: 1700 rpm
